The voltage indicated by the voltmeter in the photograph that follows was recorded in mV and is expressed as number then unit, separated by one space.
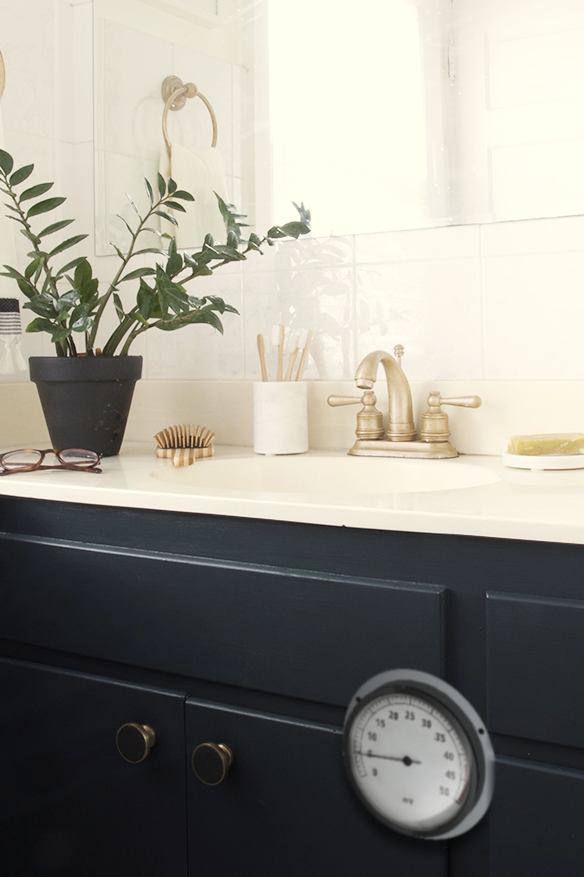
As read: 5 mV
